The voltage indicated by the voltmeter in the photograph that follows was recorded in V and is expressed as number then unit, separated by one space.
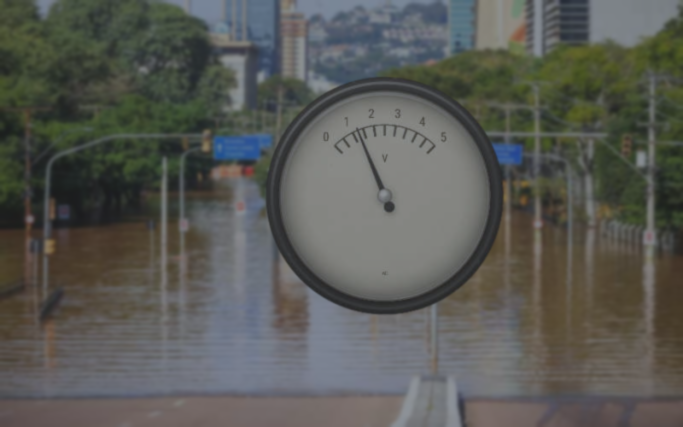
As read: 1.25 V
